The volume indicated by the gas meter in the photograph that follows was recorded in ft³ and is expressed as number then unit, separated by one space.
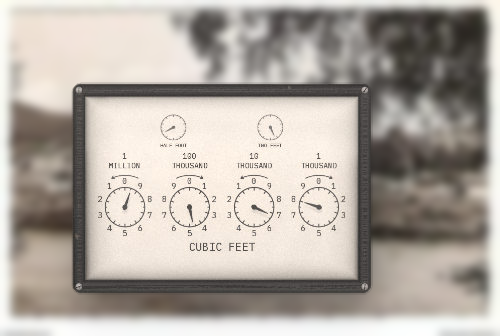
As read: 946800 ft³
